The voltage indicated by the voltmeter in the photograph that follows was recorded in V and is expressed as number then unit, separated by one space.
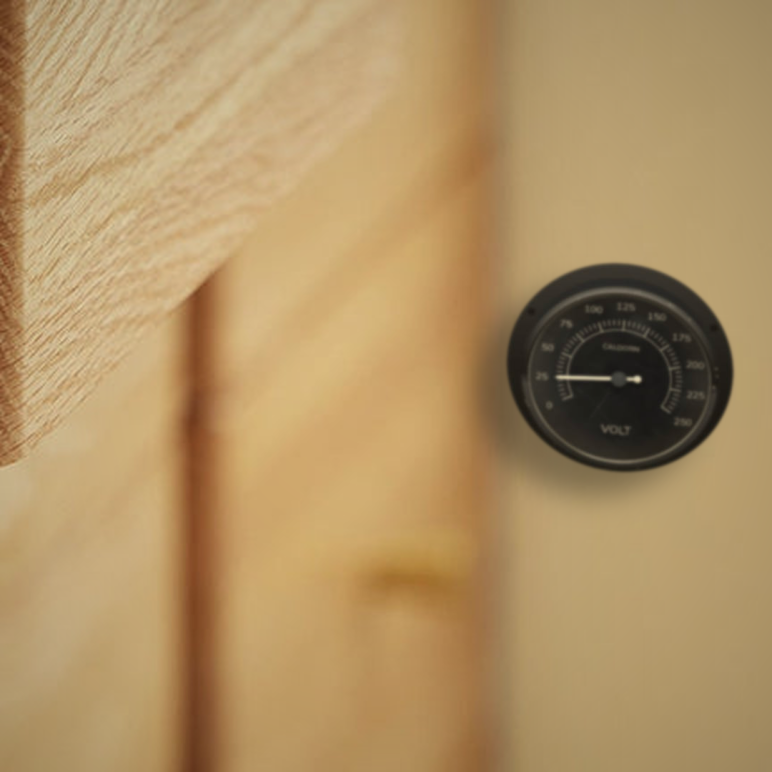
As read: 25 V
